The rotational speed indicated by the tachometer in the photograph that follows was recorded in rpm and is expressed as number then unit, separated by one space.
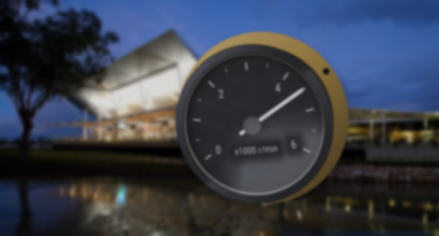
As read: 4500 rpm
